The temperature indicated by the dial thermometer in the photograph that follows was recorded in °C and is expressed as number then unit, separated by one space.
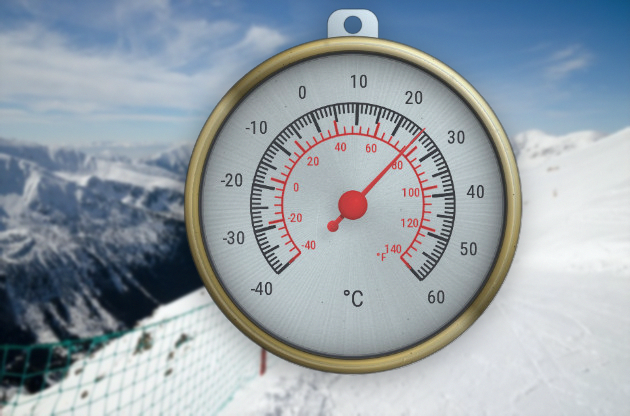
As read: 25 °C
